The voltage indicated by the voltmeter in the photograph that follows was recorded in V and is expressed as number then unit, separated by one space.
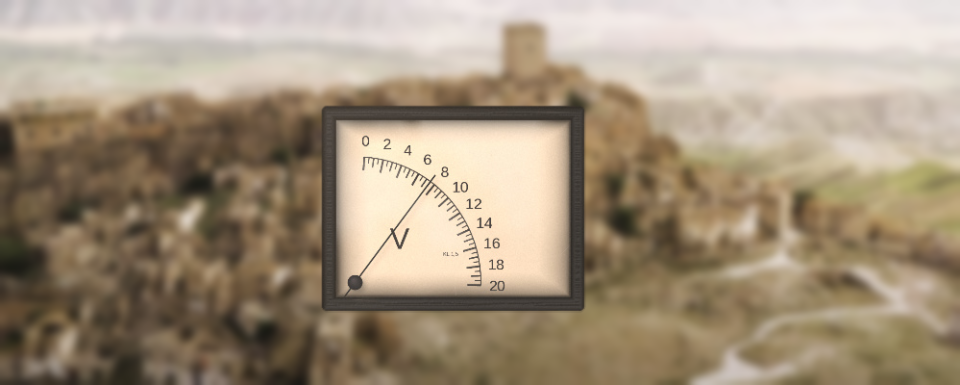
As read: 7.5 V
